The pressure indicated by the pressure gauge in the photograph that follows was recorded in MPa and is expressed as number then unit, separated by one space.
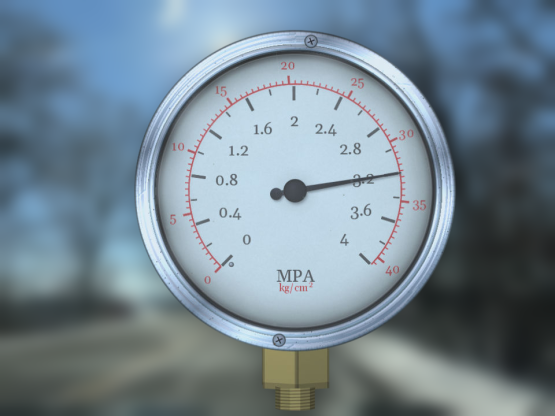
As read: 3.2 MPa
